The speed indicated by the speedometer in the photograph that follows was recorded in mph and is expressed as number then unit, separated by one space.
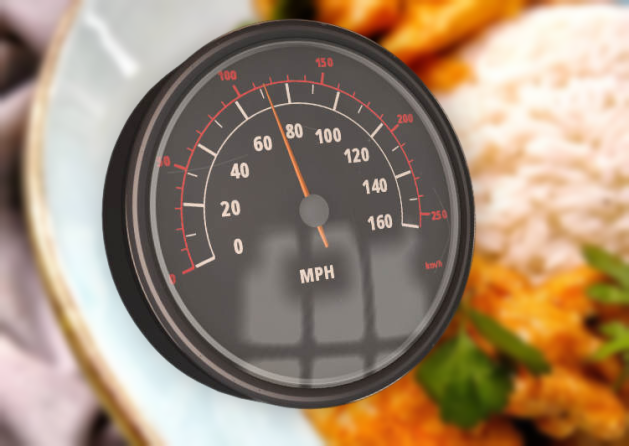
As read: 70 mph
